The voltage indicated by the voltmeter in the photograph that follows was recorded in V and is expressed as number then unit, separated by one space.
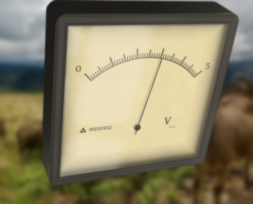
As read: 3 V
